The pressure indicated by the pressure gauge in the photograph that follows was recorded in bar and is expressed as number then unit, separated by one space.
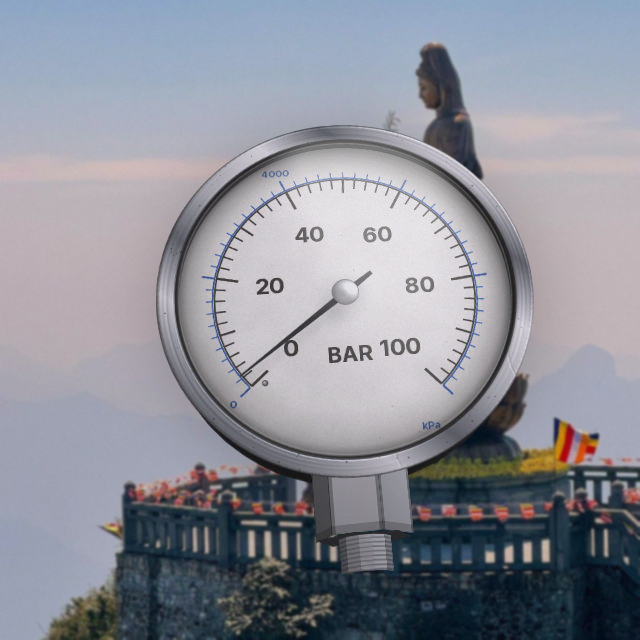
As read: 2 bar
